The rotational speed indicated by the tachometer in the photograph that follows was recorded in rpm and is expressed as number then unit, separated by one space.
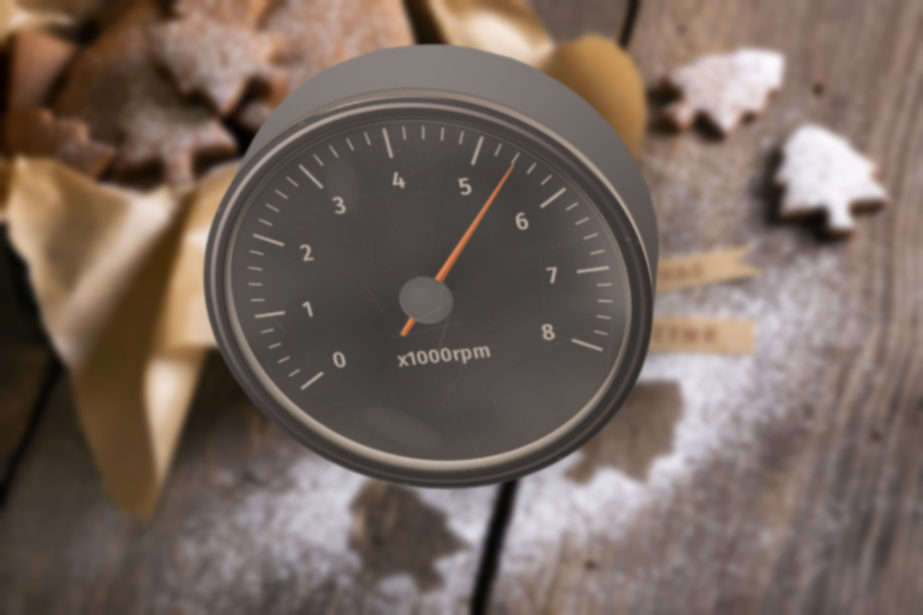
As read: 5400 rpm
